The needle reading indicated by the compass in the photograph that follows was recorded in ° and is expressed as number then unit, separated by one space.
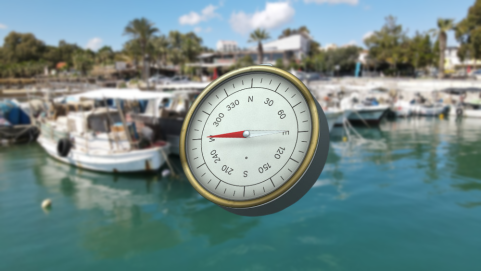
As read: 270 °
